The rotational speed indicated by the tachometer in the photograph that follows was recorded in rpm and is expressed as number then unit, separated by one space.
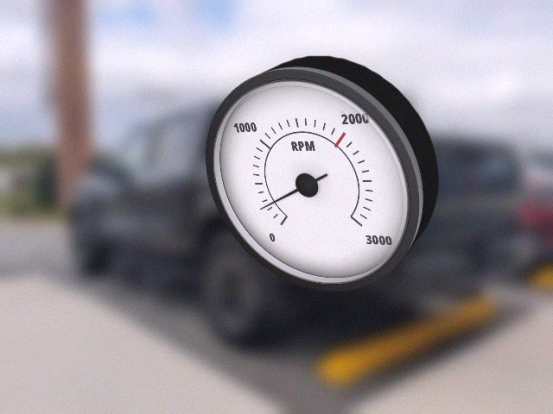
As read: 250 rpm
